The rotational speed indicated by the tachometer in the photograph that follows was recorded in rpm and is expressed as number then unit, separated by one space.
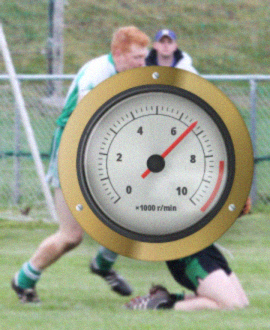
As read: 6600 rpm
